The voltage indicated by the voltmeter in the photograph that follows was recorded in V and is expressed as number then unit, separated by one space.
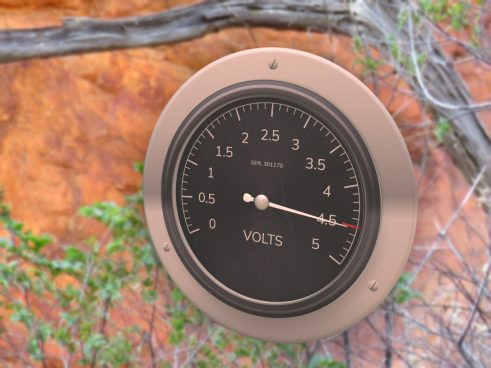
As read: 4.5 V
